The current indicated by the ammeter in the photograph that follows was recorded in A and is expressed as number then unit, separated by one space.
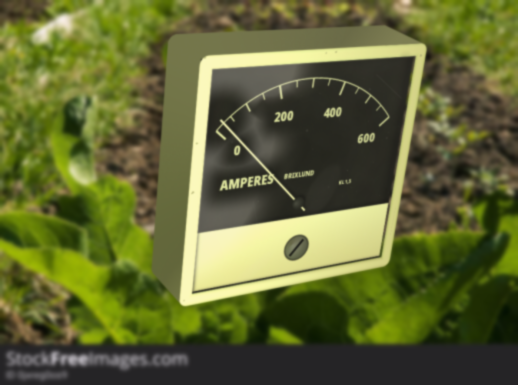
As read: 25 A
